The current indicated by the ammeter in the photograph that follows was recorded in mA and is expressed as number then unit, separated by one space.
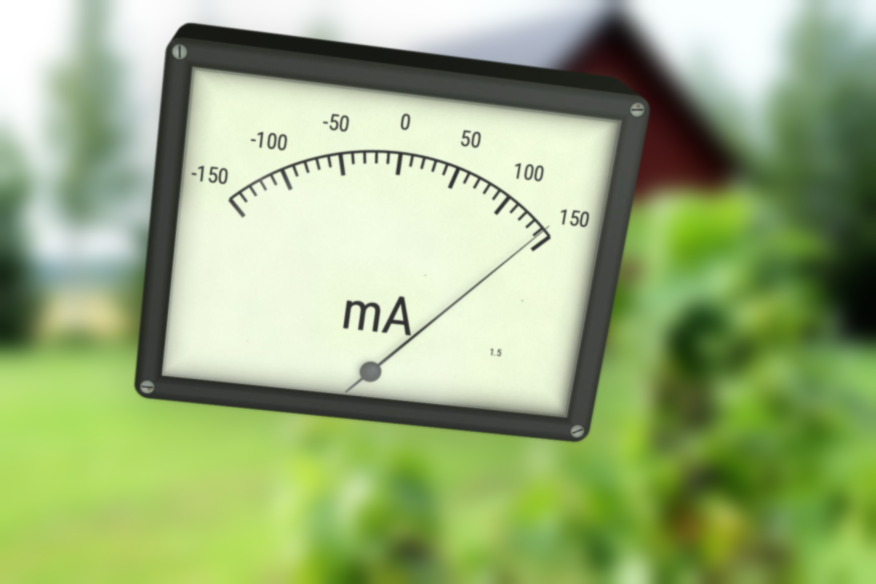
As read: 140 mA
